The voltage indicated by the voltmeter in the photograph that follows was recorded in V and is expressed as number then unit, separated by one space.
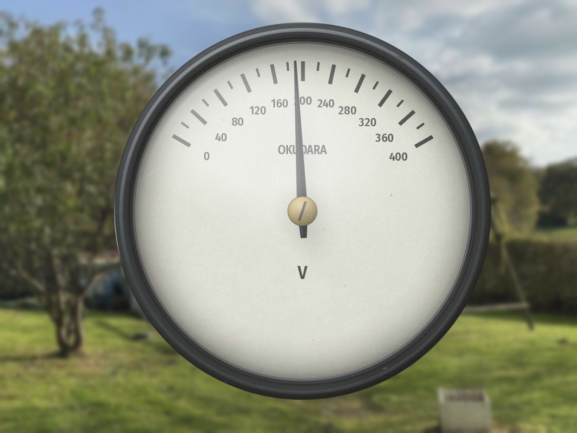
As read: 190 V
